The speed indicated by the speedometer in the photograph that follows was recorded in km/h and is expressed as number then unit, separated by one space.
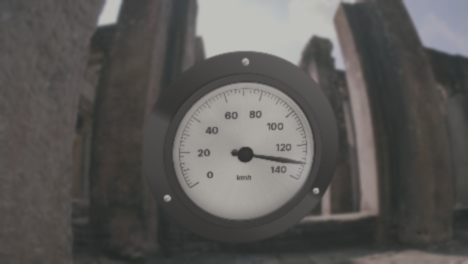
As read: 130 km/h
